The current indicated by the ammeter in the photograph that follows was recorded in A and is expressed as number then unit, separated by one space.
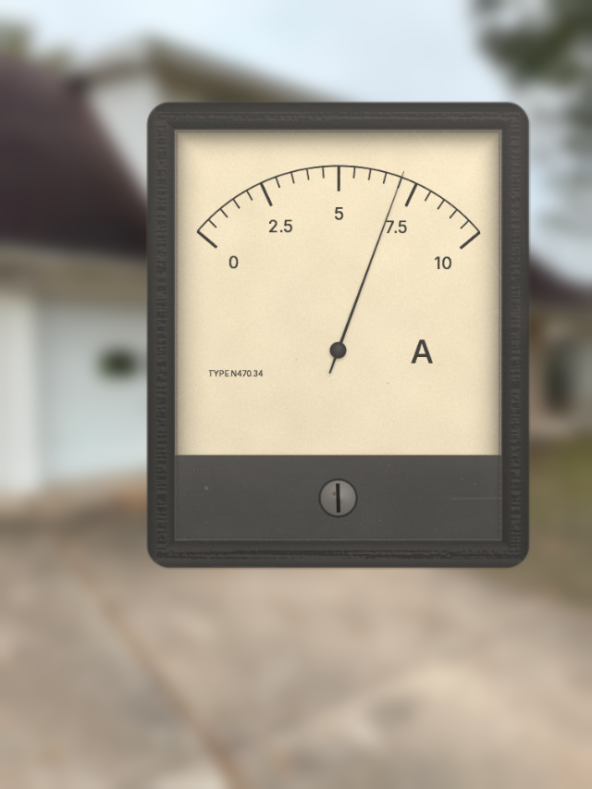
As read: 7 A
